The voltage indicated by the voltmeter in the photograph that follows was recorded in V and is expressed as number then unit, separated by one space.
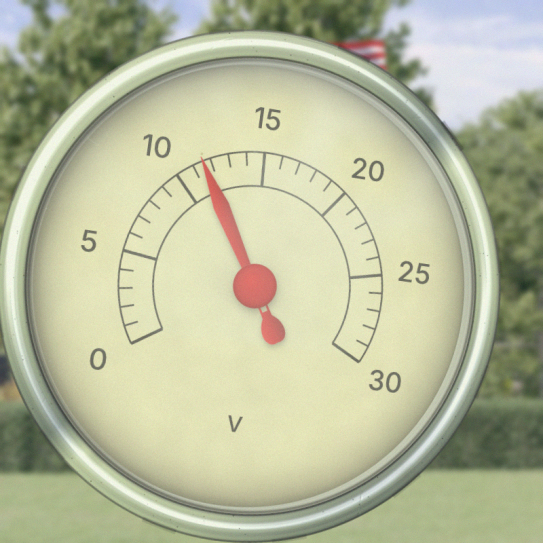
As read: 11.5 V
